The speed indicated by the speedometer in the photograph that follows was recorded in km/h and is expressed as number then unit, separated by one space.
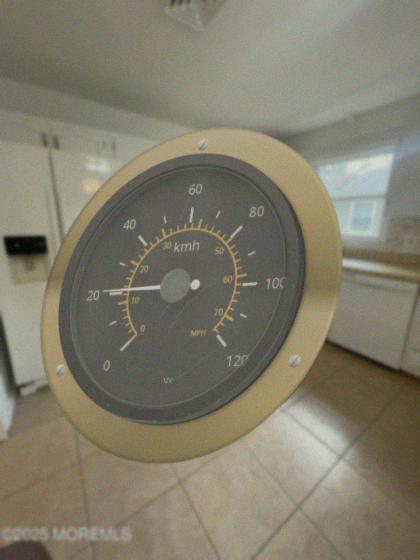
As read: 20 km/h
